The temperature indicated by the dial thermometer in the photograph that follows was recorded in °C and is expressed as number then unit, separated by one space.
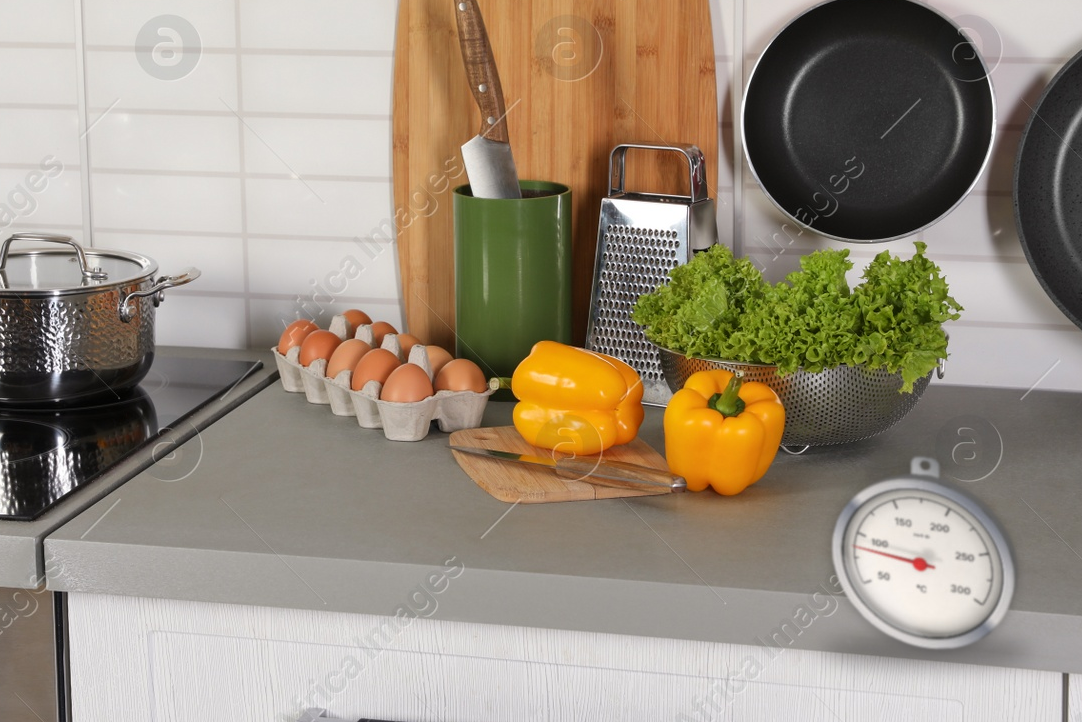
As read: 87.5 °C
